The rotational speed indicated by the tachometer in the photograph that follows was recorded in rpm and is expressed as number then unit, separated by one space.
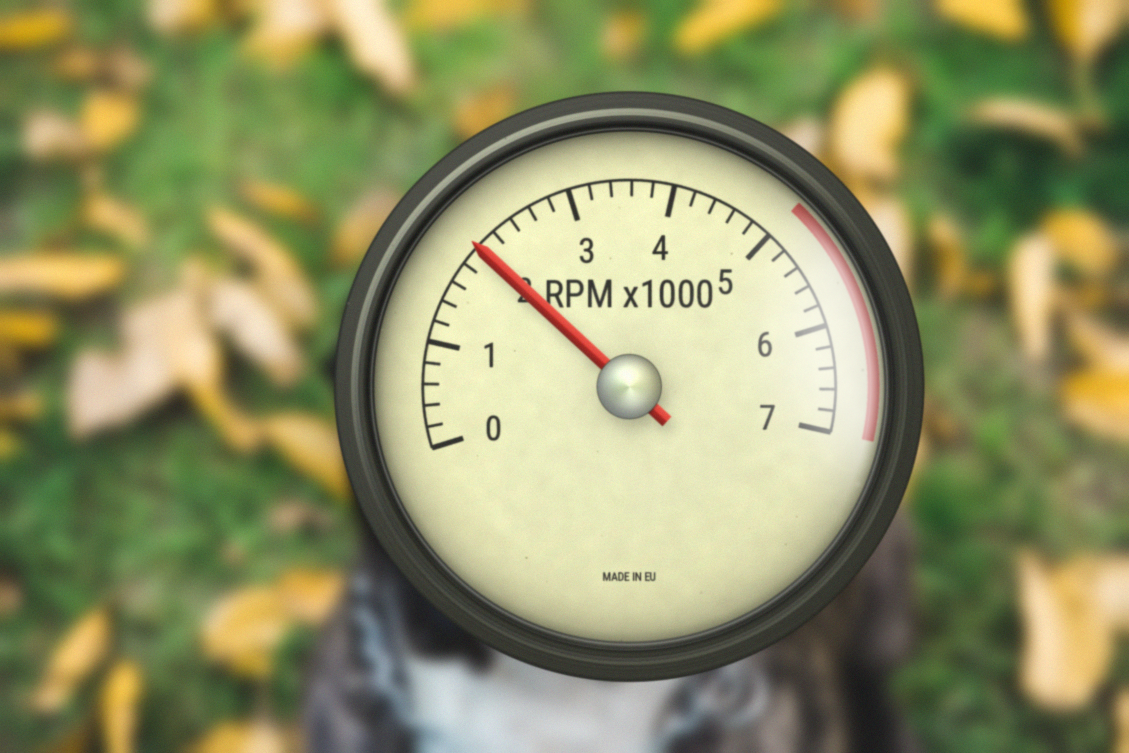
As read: 2000 rpm
